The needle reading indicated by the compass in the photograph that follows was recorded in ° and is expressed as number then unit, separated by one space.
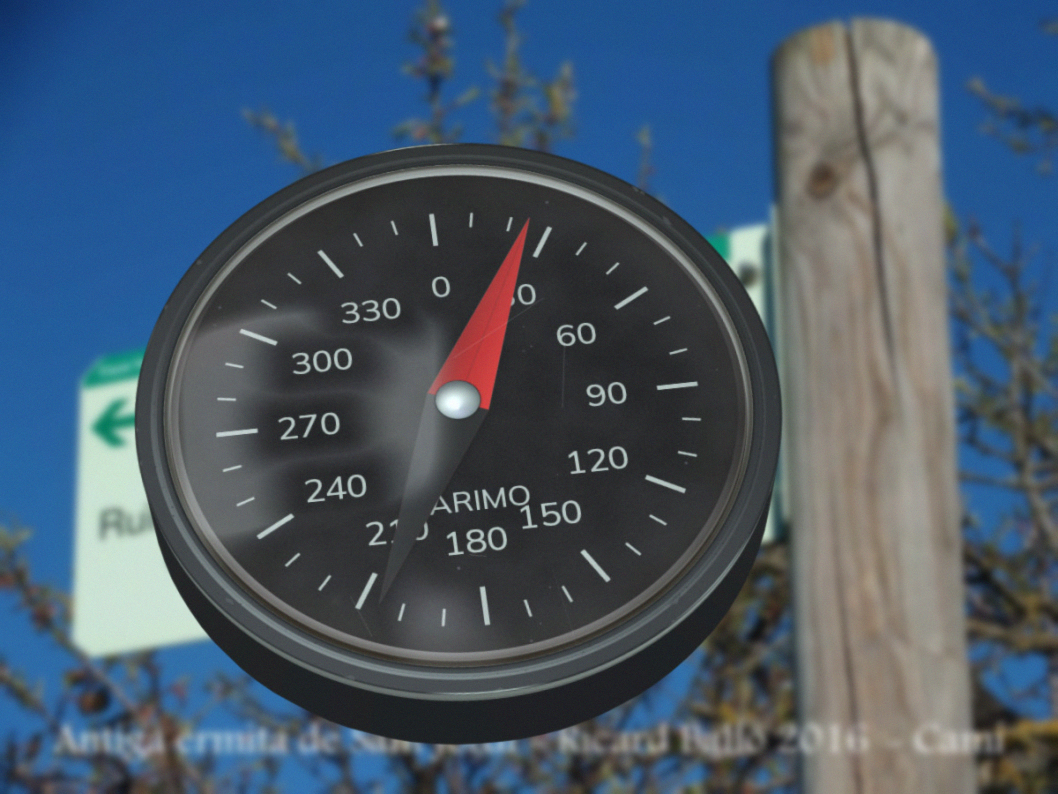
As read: 25 °
